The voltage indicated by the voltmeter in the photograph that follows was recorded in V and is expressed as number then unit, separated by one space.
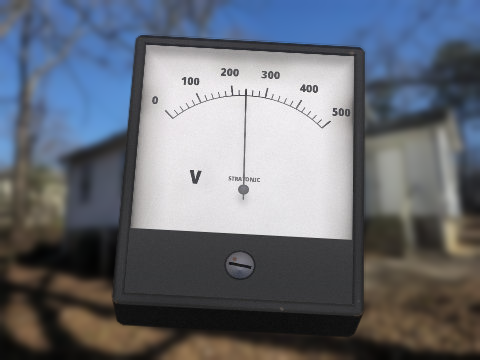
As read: 240 V
